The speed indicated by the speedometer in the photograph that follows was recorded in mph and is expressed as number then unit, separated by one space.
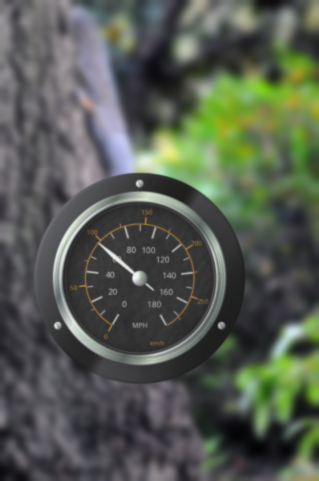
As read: 60 mph
